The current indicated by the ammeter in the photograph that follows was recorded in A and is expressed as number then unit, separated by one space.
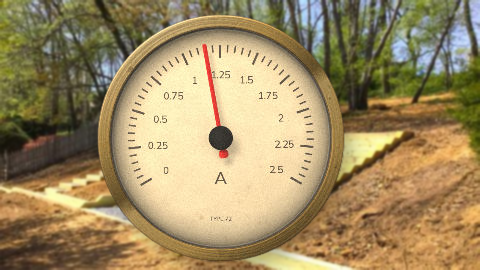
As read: 1.15 A
